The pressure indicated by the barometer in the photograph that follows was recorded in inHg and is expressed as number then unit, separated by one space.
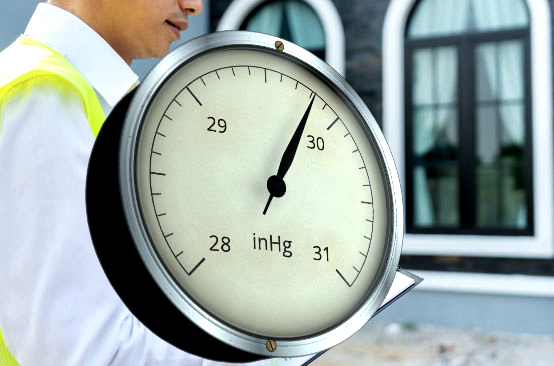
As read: 29.8 inHg
